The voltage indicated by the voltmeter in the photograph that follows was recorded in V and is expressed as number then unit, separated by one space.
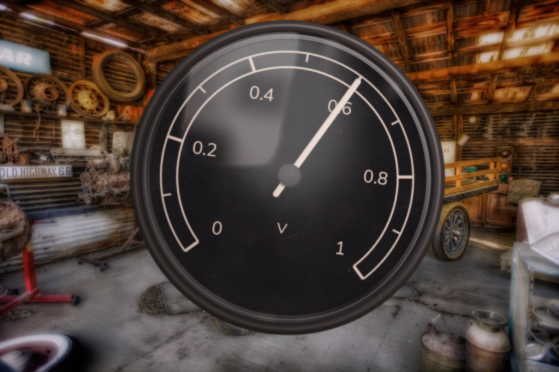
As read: 0.6 V
